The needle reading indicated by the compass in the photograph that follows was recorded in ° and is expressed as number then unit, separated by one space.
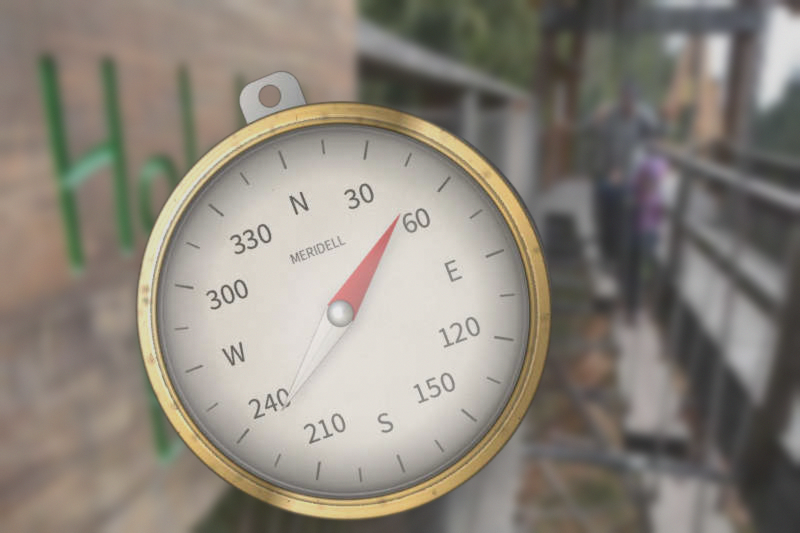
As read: 52.5 °
